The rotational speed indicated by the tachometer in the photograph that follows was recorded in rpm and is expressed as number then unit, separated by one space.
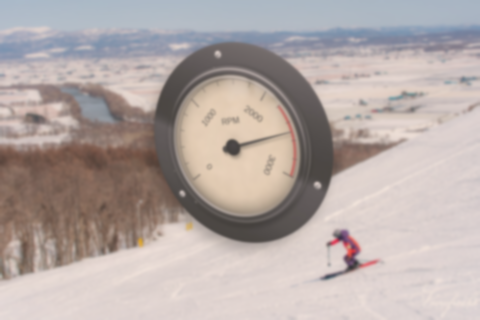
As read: 2500 rpm
